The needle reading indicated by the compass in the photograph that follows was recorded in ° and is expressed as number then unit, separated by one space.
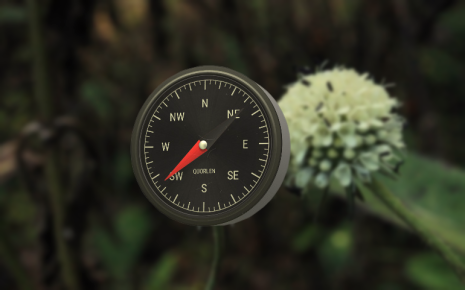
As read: 230 °
